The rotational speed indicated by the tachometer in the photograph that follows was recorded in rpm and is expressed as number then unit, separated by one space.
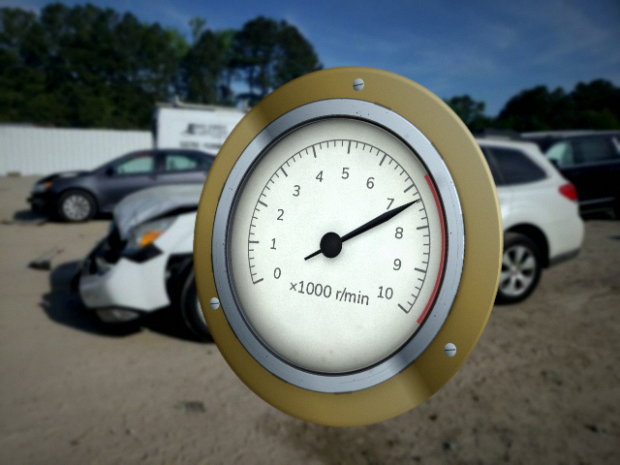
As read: 7400 rpm
